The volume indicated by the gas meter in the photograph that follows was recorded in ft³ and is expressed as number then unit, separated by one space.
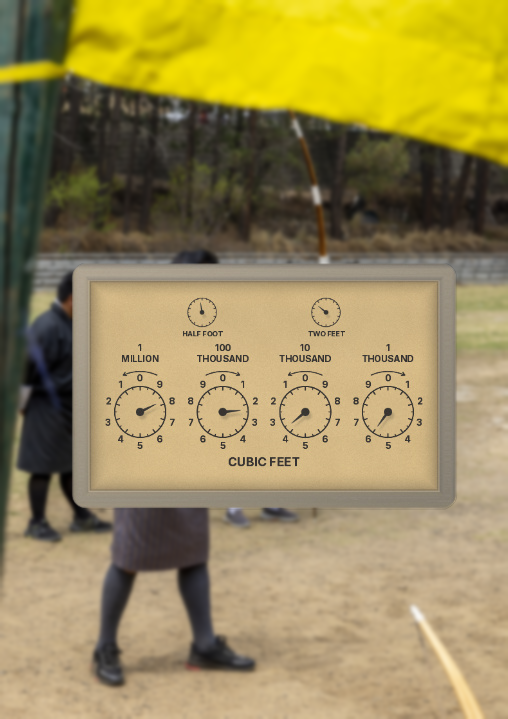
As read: 823600 ft³
